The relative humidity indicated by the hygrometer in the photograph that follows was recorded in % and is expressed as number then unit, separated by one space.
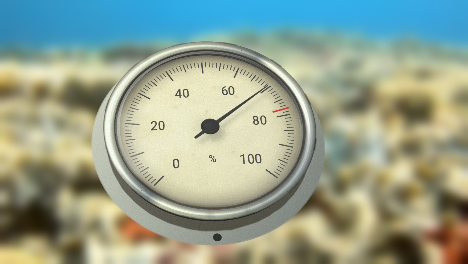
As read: 70 %
